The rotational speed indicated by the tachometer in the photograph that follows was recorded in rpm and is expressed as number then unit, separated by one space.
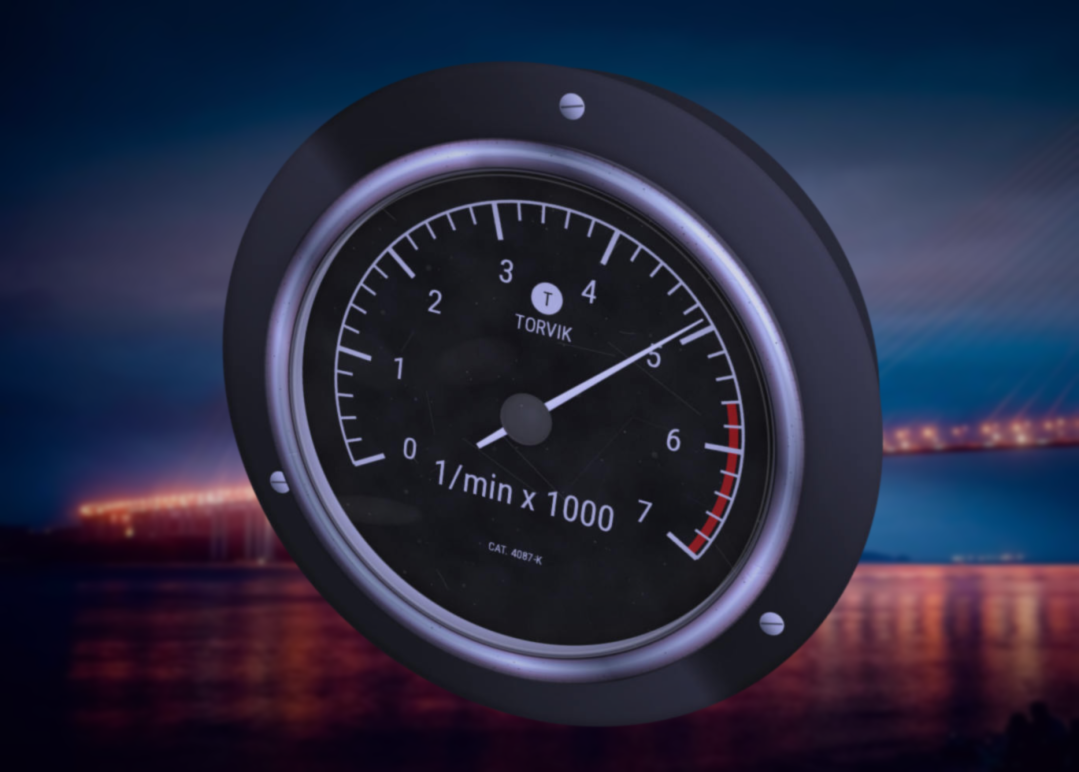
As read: 4900 rpm
